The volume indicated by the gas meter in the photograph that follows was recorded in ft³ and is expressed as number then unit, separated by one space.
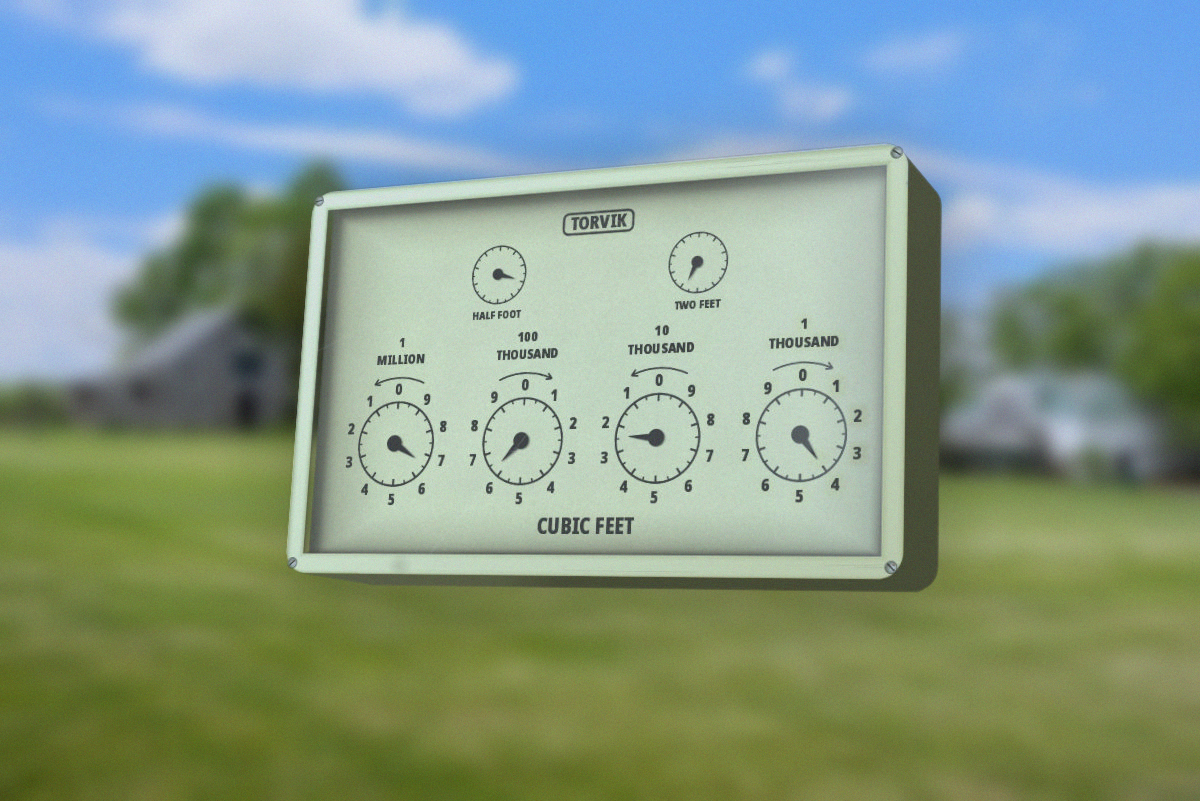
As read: 662400 ft³
